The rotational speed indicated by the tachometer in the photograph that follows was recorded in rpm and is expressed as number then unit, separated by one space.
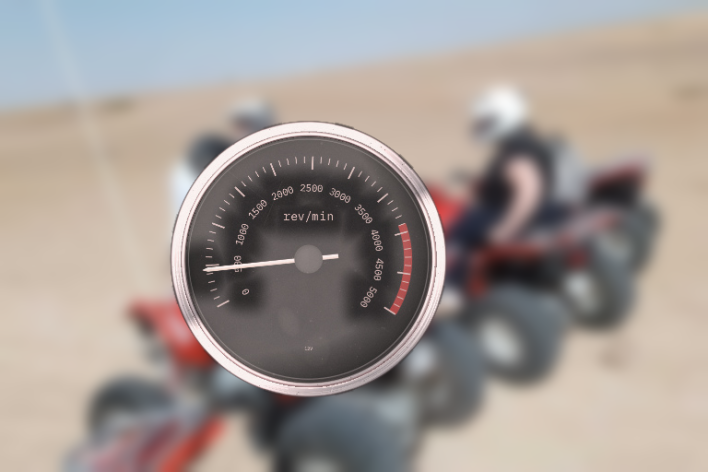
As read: 450 rpm
